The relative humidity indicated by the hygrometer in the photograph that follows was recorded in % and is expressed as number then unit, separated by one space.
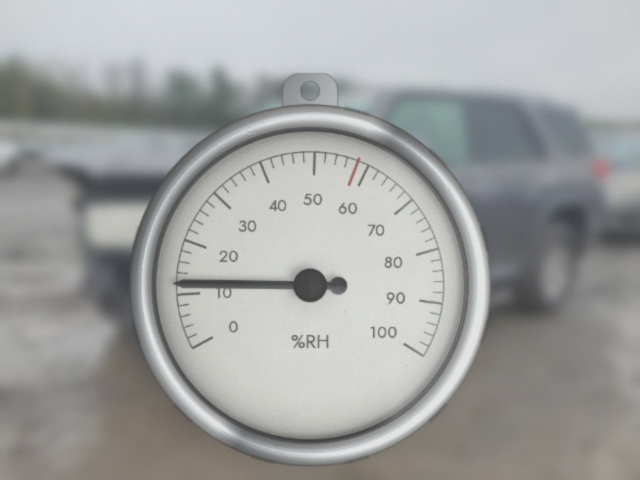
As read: 12 %
